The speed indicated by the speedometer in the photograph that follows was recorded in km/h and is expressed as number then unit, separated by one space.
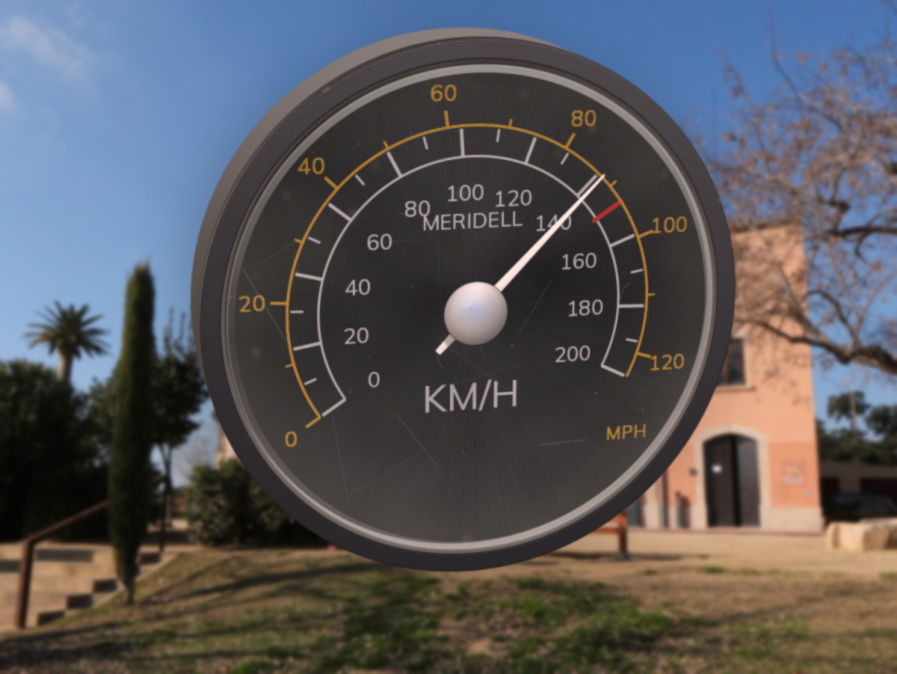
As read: 140 km/h
